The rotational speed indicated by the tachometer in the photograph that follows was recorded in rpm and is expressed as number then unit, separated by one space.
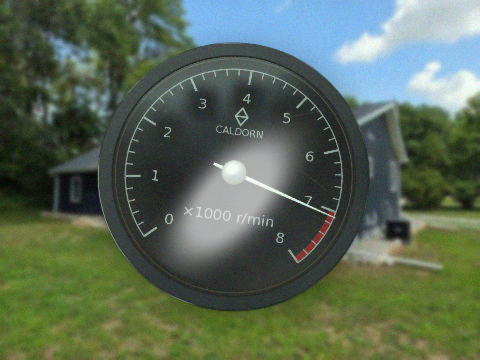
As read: 7100 rpm
